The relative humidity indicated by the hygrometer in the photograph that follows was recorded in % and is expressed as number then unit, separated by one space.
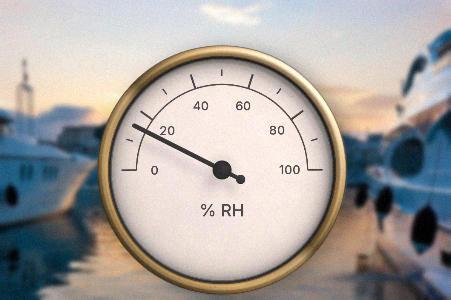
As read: 15 %
